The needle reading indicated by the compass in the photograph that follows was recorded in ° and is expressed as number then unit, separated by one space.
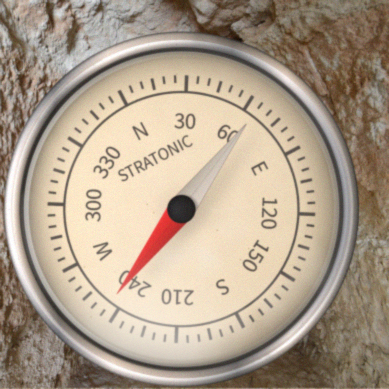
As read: 245 °
